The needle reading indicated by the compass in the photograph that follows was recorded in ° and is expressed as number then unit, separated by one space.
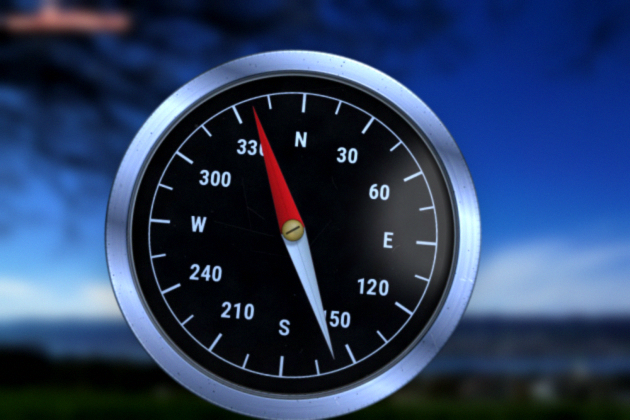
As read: 337.5 °
